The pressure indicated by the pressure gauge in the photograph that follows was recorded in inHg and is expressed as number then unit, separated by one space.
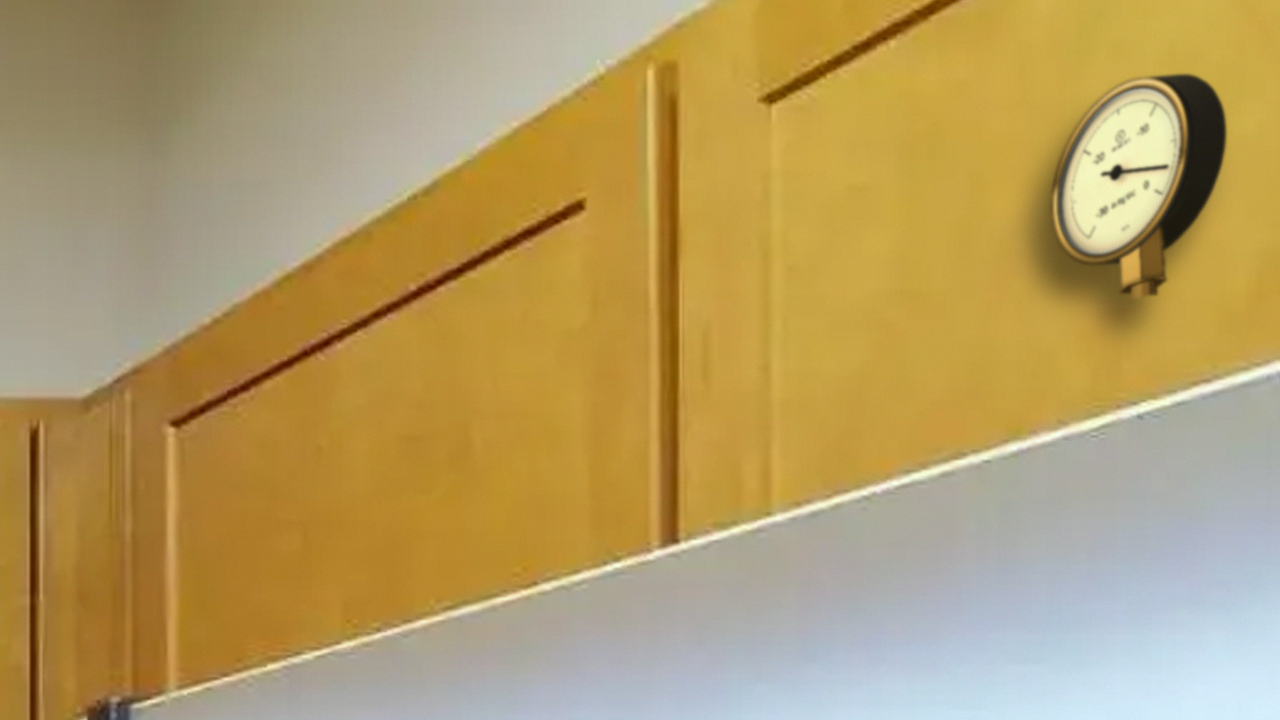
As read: -2.5 inHg
